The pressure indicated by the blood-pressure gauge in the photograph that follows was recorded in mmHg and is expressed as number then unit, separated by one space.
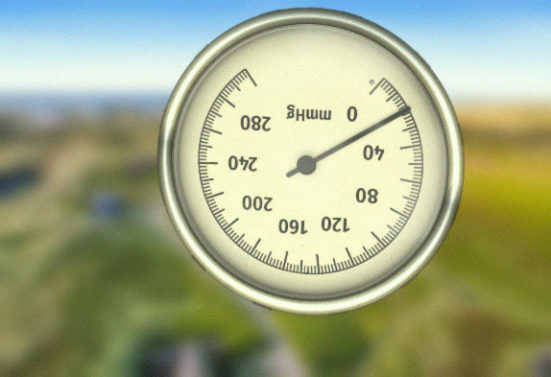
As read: 20 mmHg
